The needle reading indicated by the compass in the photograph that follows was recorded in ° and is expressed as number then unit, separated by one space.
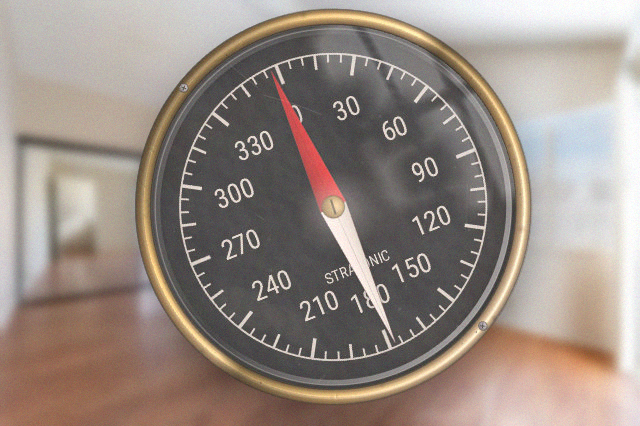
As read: 357.5 °
